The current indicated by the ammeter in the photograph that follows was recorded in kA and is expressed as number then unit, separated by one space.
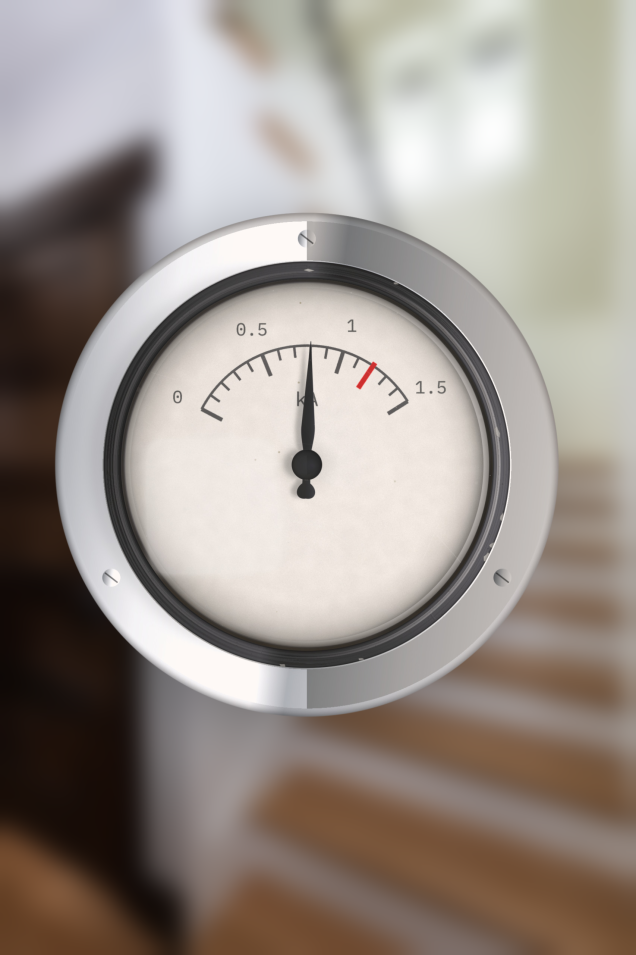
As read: 0.8 kA
